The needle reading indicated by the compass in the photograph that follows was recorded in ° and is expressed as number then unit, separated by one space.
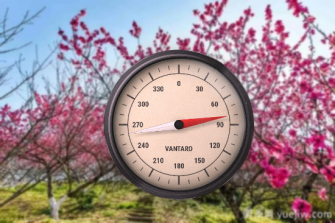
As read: 80 °
